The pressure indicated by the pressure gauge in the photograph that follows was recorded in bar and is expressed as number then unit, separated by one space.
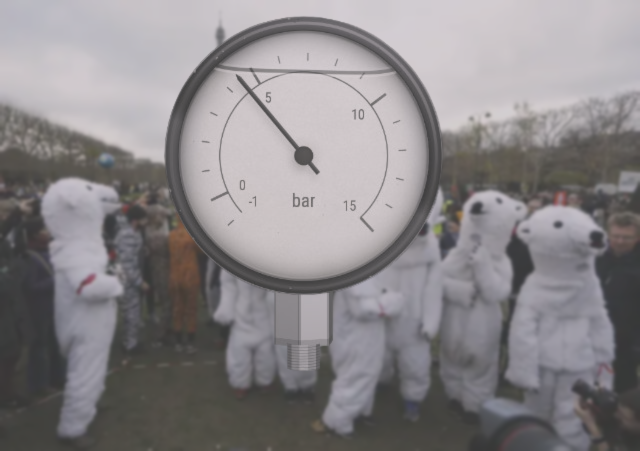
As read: 4.5 bar
